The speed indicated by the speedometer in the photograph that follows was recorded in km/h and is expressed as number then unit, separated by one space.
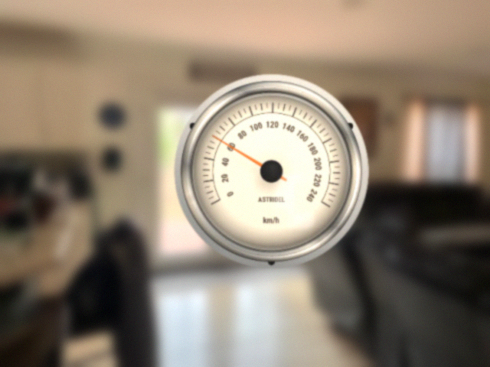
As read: 60 km/h
